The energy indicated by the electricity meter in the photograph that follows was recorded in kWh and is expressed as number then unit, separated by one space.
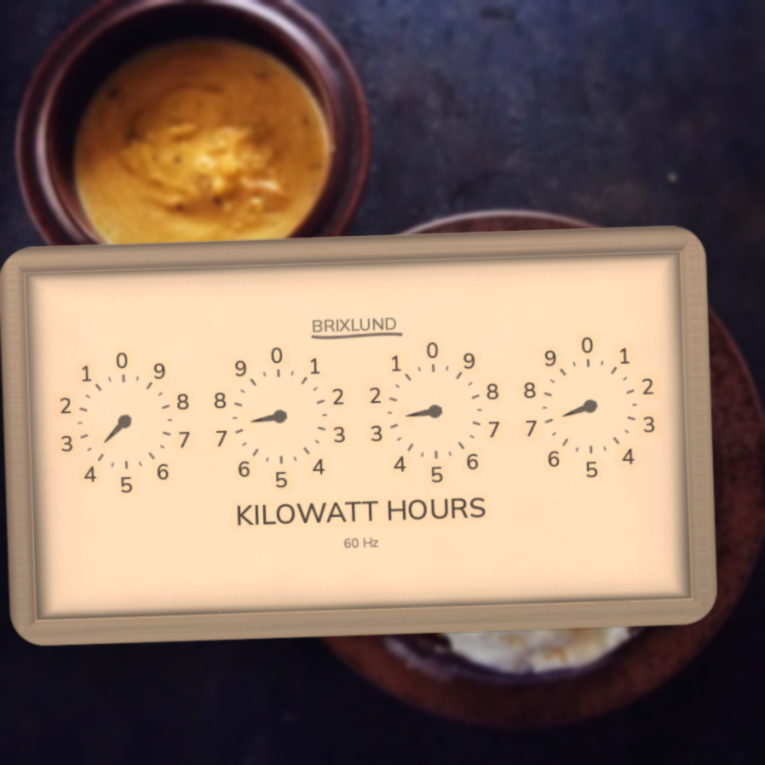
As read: 3727 kWh
